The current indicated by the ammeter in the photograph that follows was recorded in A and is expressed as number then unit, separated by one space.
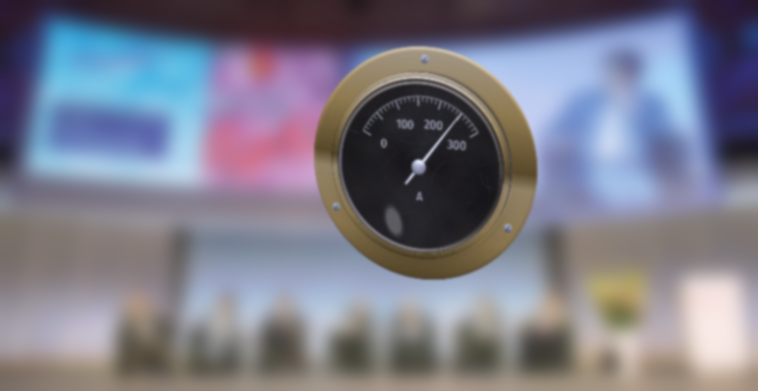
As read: 250 A
